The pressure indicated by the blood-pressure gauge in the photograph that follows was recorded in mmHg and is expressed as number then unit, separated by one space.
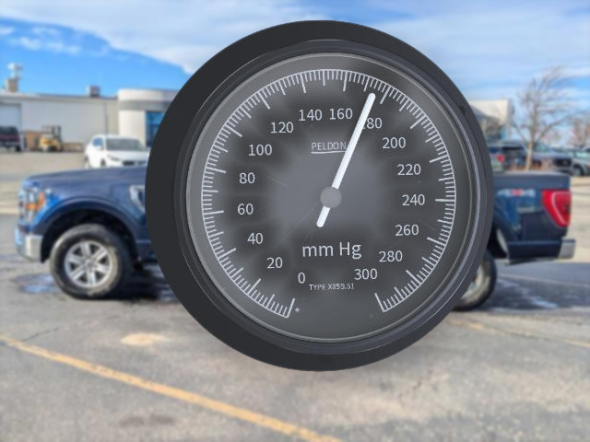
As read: 174 mmHg
